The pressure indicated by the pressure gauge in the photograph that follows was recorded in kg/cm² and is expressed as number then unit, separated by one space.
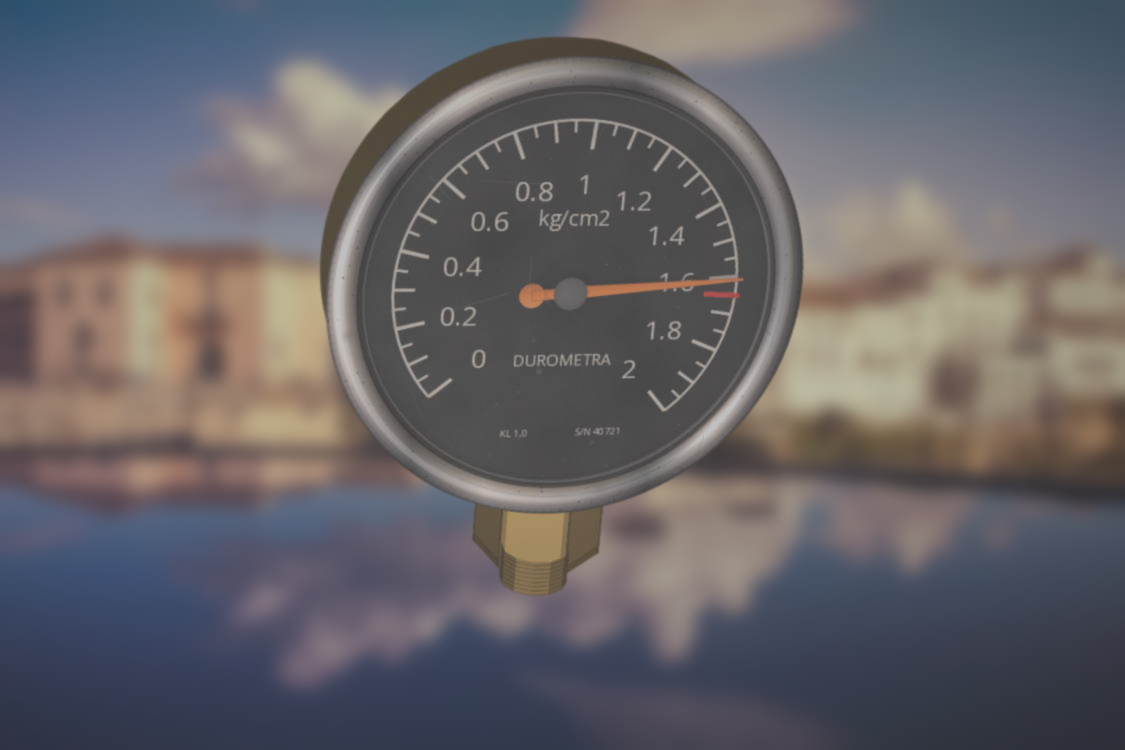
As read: 1.6 kg/cm²
